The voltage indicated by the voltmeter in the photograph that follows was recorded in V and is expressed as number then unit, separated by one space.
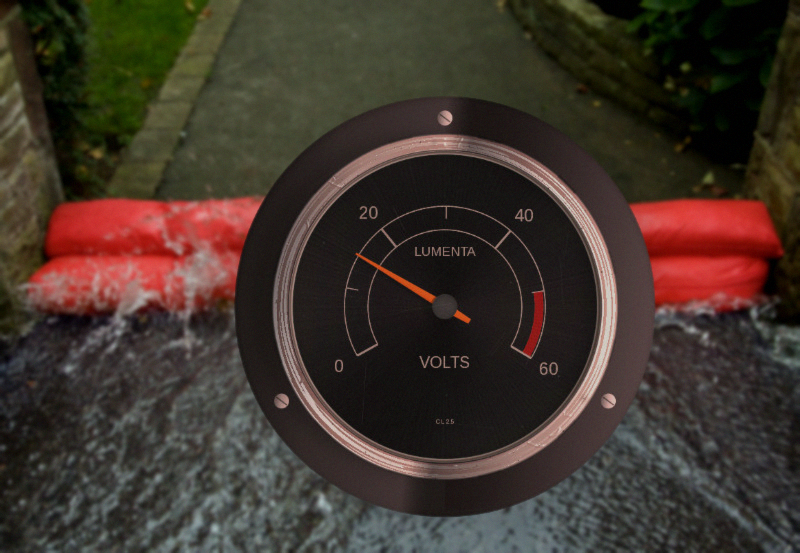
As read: 15 V
